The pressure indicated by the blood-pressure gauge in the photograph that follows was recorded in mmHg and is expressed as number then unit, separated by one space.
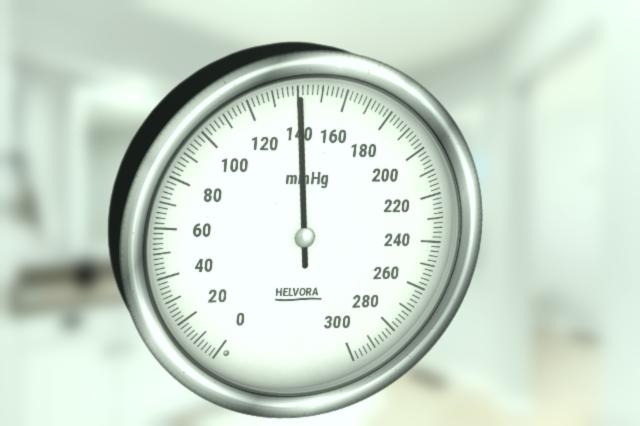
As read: 140 mmHg
